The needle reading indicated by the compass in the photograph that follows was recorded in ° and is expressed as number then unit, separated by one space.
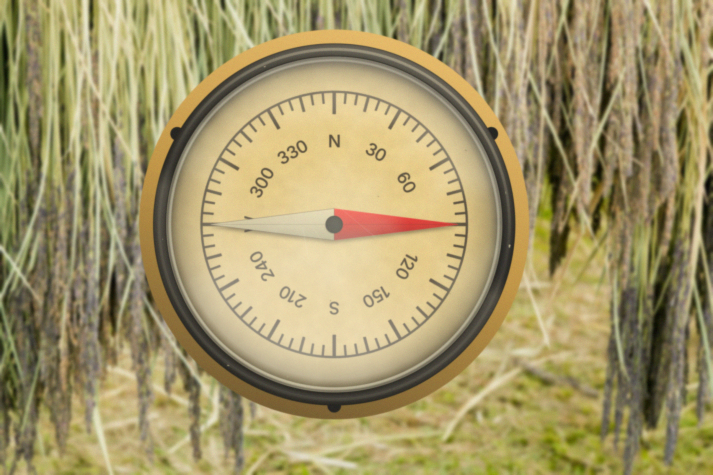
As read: 90 °
